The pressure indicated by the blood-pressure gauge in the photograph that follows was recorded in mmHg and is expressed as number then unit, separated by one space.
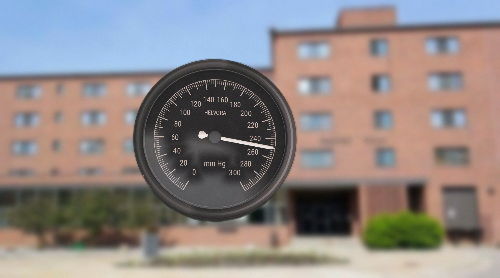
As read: 250 mmHg
